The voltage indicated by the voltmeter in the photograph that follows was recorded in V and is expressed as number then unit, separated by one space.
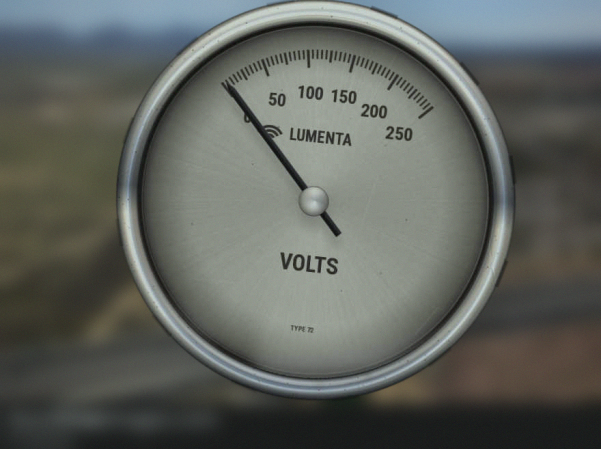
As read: 5 V
